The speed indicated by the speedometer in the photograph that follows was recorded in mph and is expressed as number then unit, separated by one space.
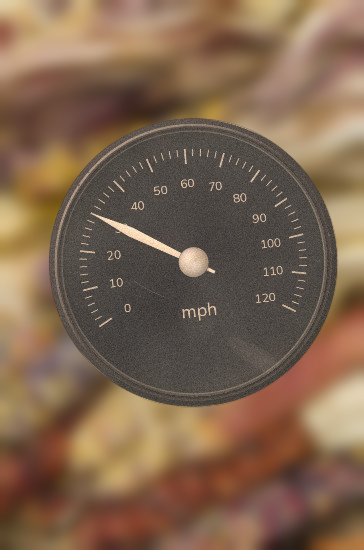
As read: 30 mph
